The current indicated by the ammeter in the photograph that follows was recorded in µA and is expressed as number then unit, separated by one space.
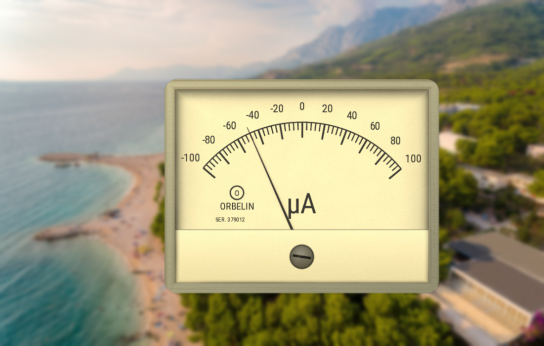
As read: -48 µA
